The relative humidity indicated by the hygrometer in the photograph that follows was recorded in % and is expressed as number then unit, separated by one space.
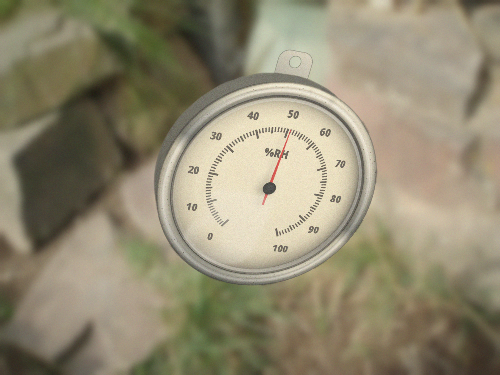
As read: 50 %
